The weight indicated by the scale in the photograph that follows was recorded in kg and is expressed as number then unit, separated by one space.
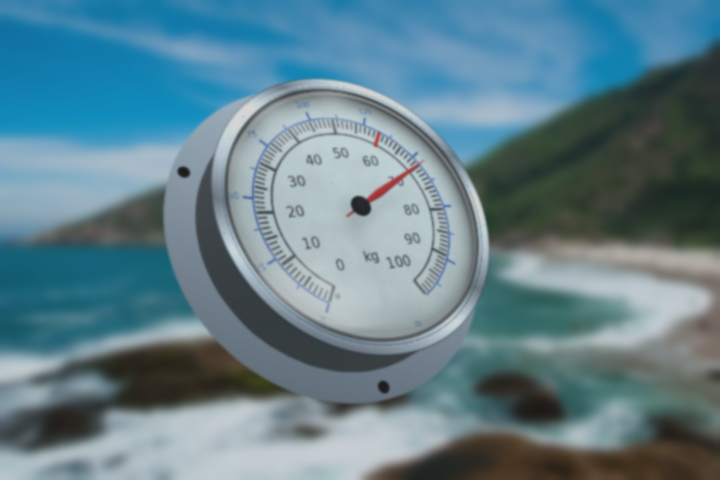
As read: 70 kg
